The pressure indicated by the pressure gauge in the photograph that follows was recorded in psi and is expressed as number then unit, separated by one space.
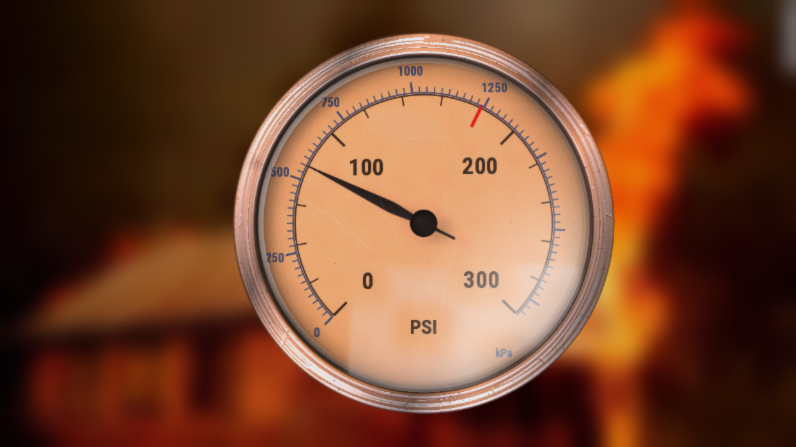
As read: 80 psi
